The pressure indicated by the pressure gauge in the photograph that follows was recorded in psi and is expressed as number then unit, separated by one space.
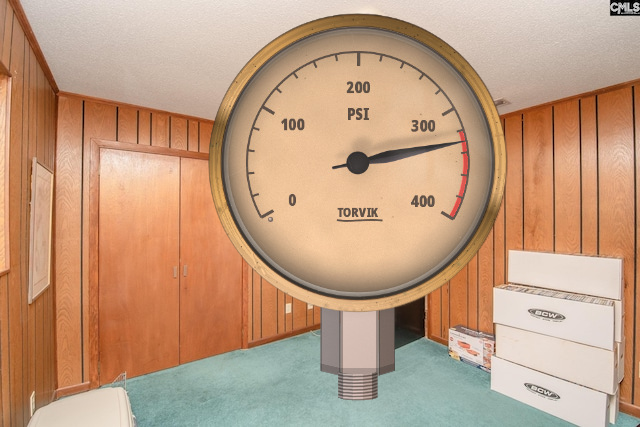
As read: 330 psi
